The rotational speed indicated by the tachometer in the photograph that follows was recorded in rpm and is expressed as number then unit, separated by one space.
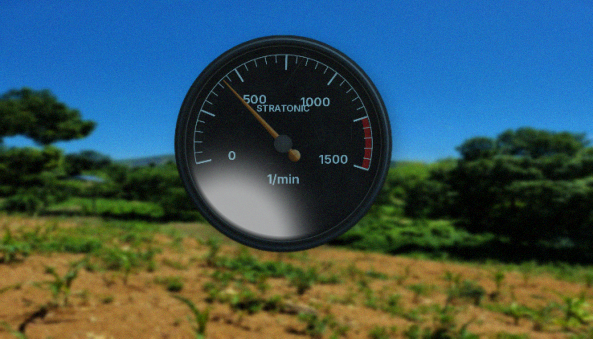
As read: 425 rpm
